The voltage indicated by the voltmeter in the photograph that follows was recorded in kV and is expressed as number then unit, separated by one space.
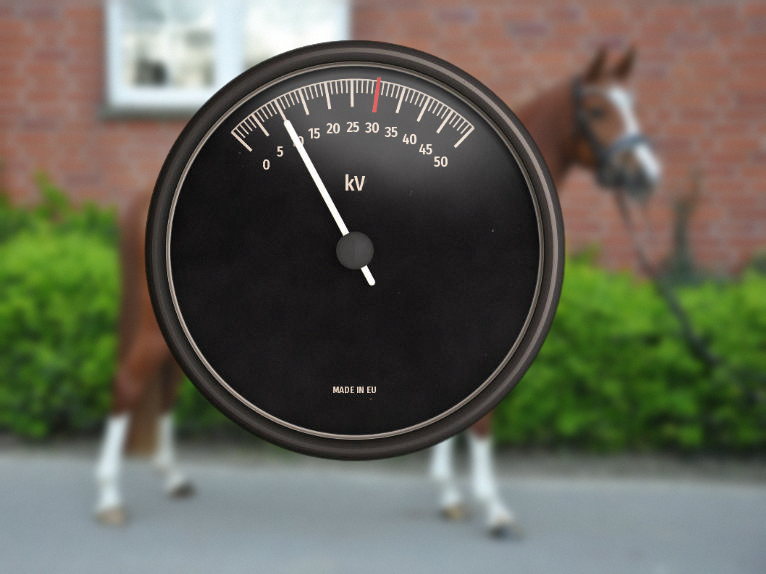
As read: 10 kV
